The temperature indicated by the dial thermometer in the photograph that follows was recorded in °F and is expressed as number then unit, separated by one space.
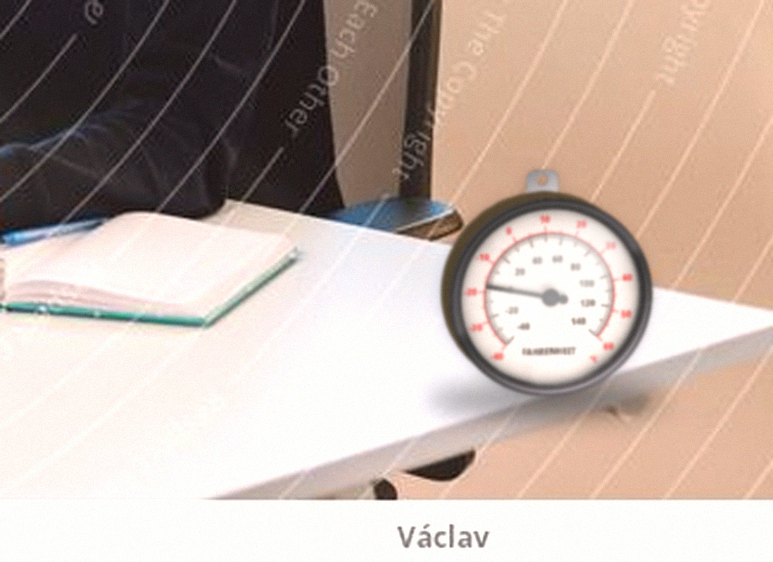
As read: 0 °F
